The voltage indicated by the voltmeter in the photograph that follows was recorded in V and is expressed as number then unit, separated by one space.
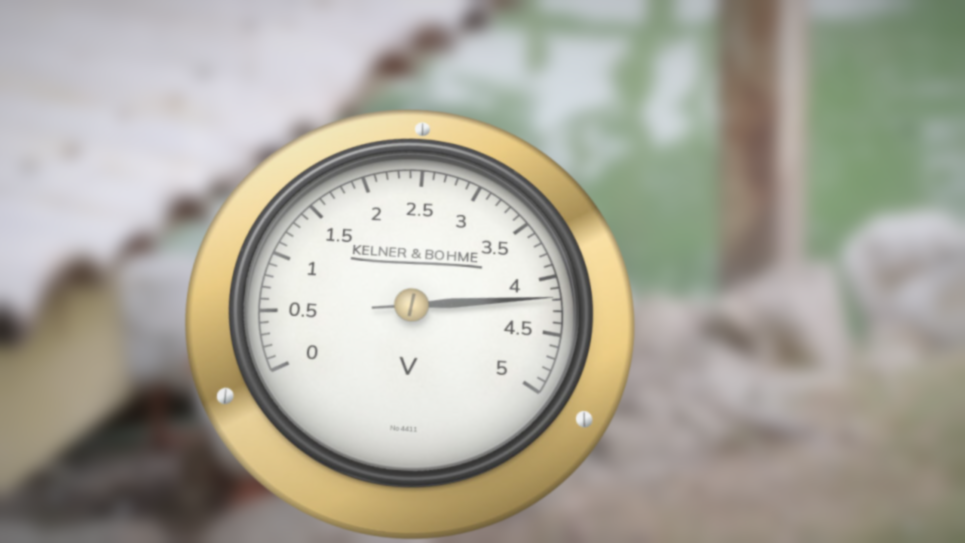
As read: 4.2 V
